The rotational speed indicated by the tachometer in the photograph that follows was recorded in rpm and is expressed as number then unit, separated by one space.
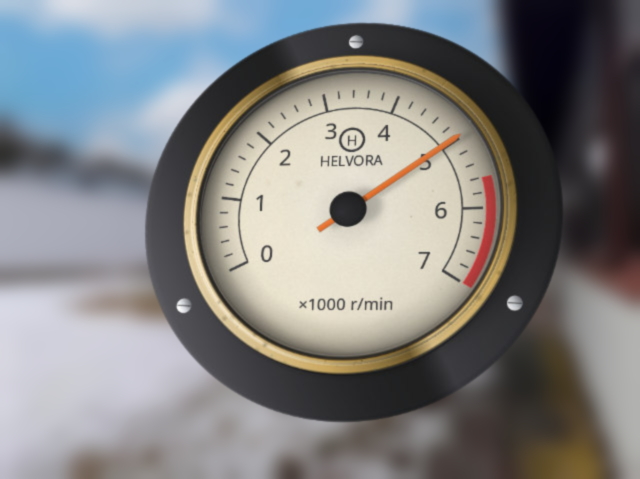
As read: 5000 rpm
